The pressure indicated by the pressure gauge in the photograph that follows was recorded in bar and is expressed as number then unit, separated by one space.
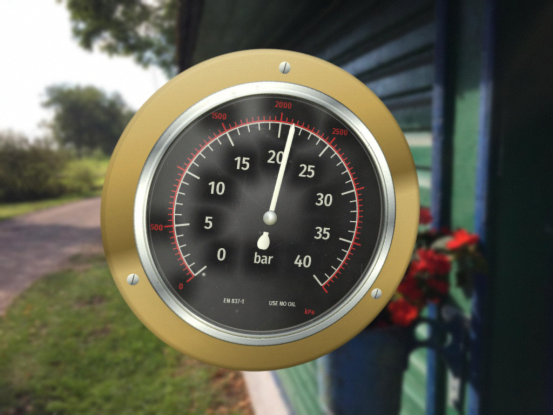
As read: 21 bar
